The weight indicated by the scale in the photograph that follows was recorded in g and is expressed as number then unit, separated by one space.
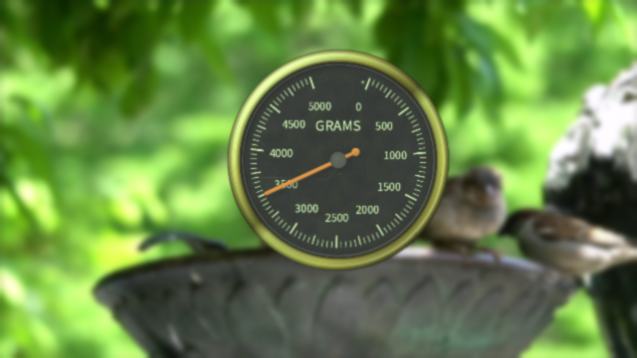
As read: 3500 g
